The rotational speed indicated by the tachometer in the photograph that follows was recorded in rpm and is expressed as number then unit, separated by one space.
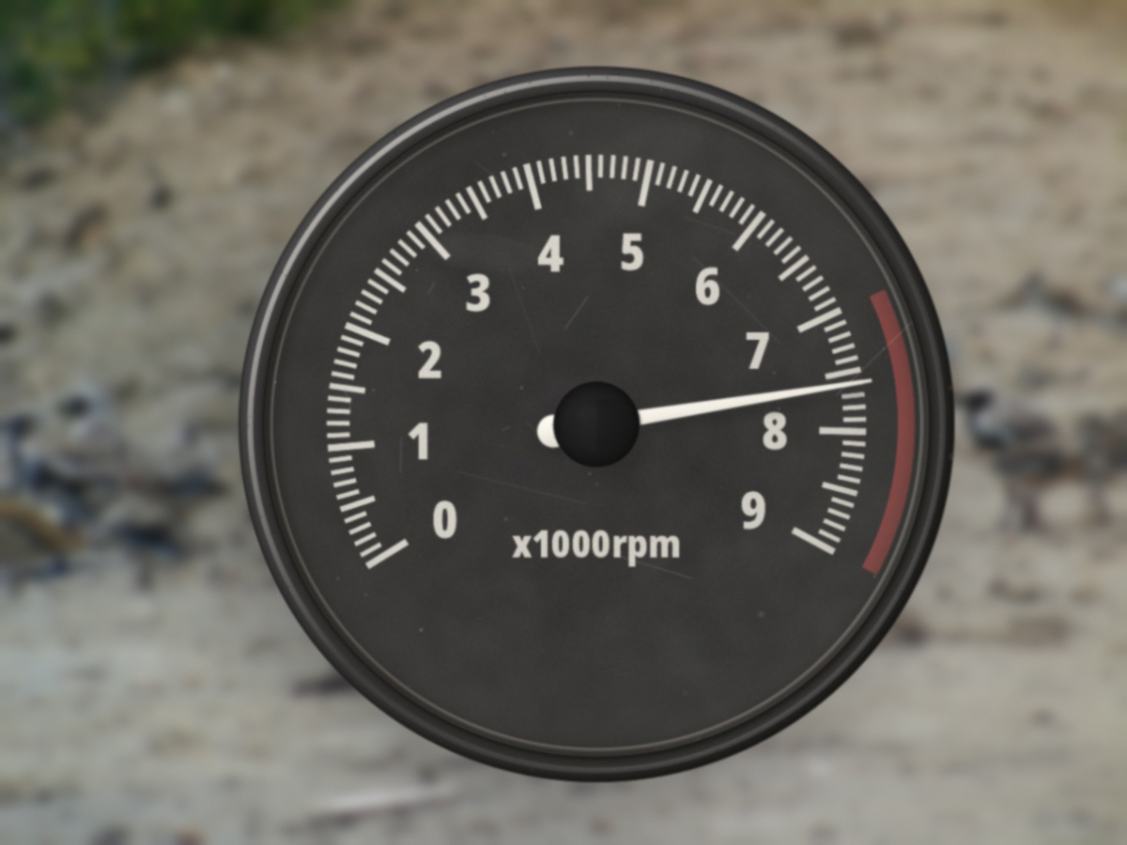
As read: 7600 rpm
